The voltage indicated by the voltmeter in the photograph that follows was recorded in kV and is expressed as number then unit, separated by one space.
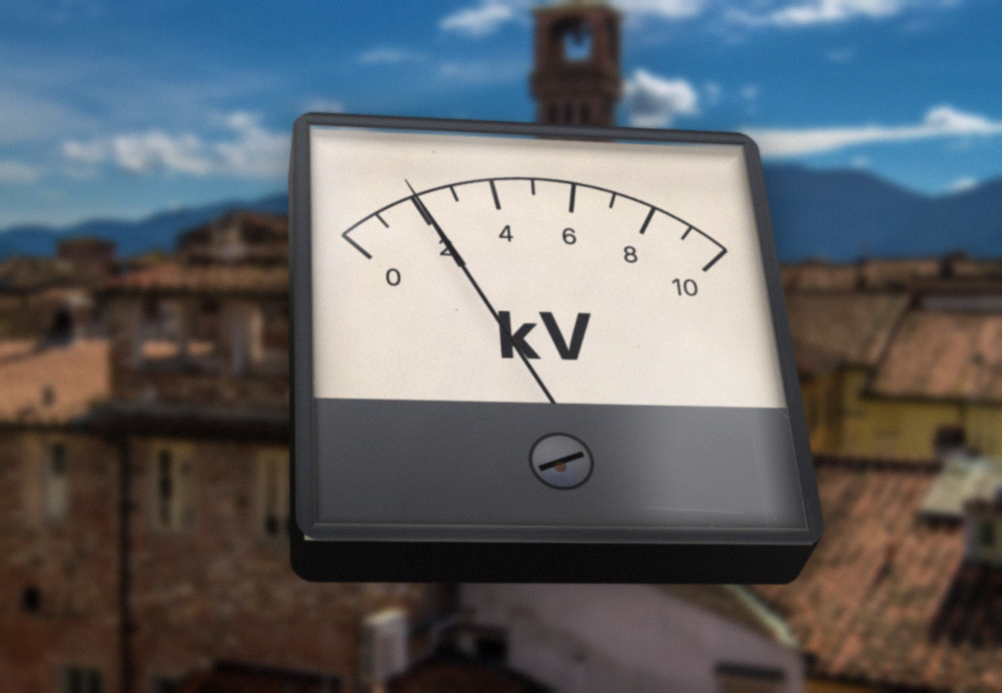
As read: 2 kV
